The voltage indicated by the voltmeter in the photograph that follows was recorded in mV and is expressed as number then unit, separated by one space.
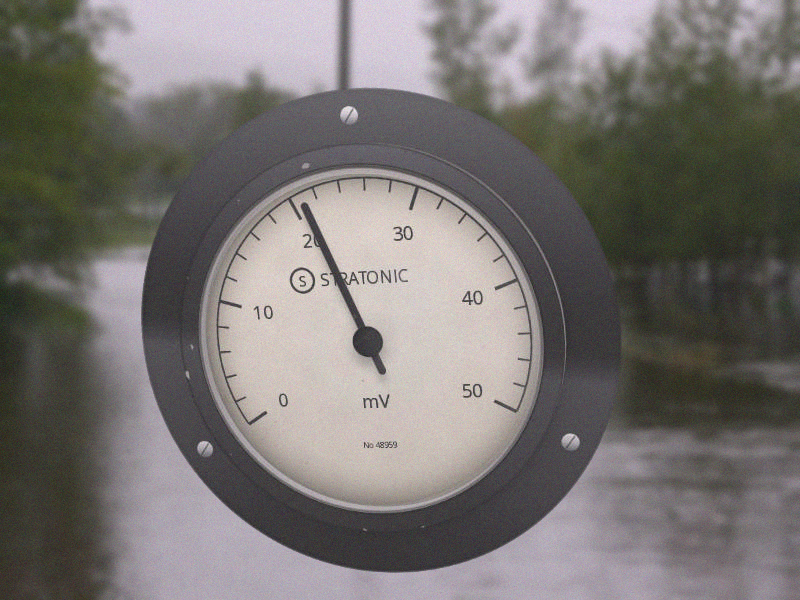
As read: 21 mV
